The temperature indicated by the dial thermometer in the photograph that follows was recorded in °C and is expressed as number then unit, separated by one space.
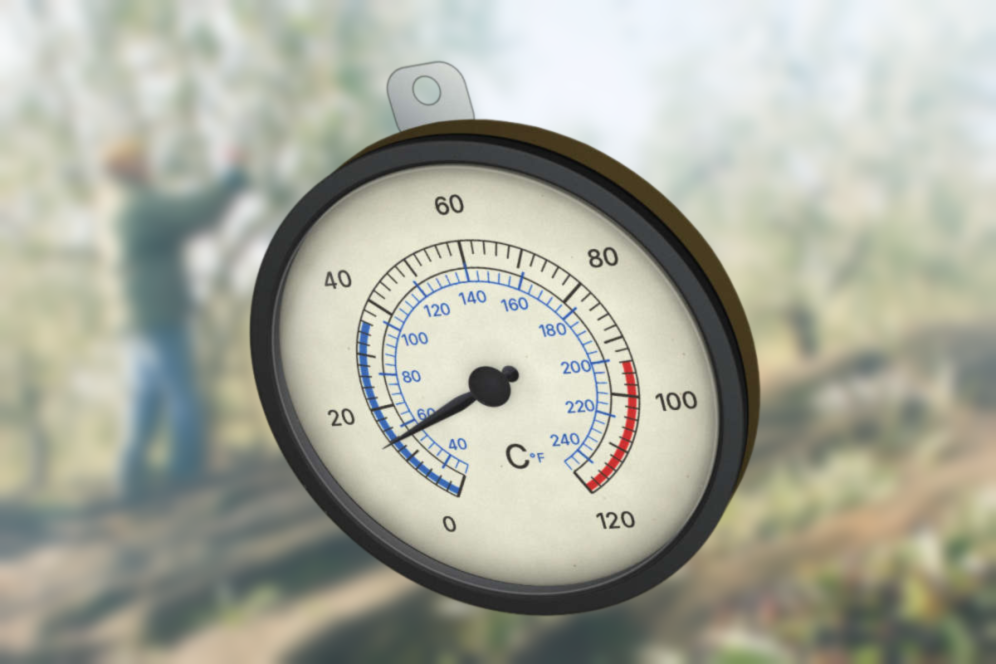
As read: 14 °C
